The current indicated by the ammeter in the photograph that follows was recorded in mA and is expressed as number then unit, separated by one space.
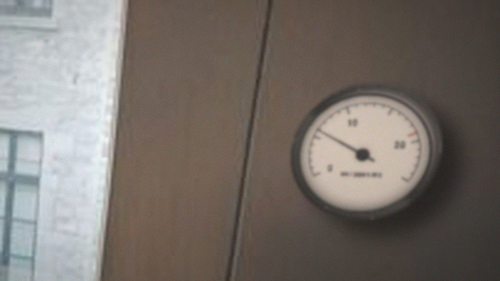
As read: 6 mA
